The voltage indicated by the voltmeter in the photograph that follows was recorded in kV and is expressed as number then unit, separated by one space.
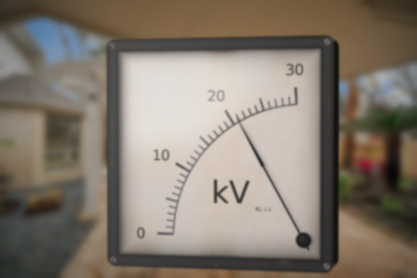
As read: 21 kV
